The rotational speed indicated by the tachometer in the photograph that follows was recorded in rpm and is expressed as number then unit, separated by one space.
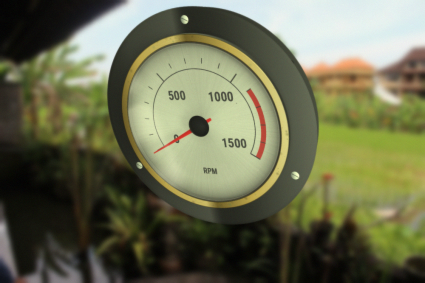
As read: 0 rpm
